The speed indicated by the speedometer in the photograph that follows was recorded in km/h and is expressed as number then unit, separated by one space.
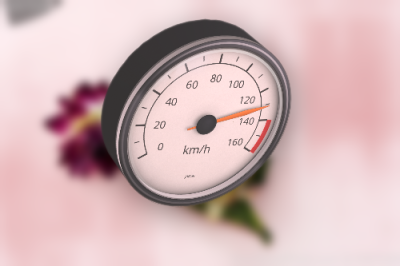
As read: 130 km/h
